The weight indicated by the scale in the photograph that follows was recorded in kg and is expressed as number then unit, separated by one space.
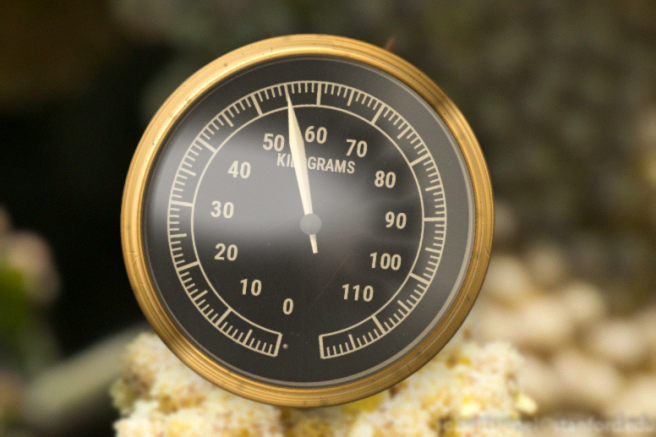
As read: 55 kg
